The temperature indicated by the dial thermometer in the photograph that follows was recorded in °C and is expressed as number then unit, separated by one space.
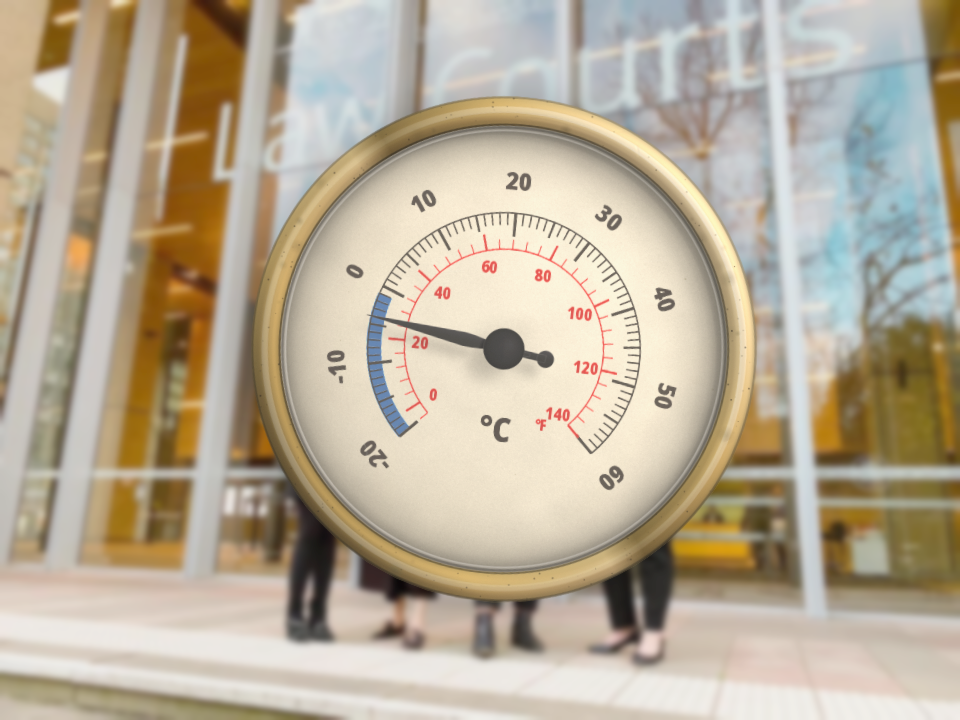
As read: -4 °C
